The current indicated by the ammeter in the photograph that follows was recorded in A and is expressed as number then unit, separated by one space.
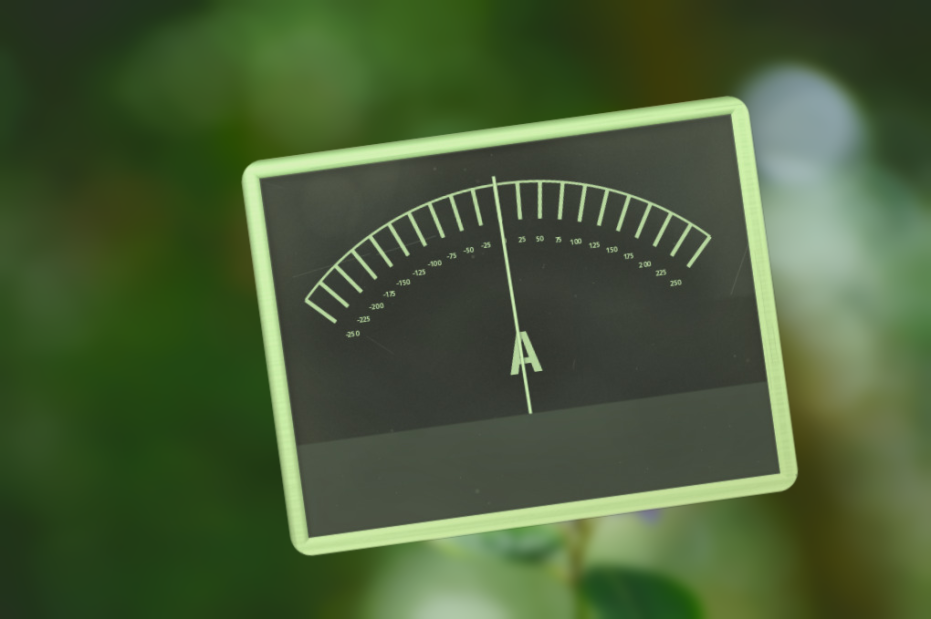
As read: 0 A
